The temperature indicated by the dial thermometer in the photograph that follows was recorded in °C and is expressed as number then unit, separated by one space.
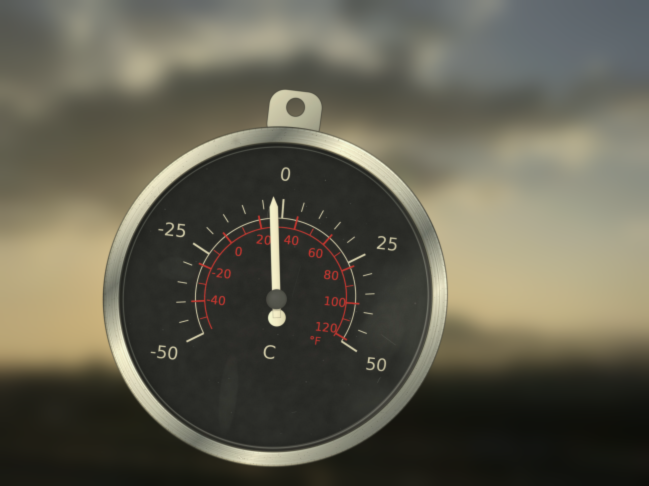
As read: -2.5 °C
